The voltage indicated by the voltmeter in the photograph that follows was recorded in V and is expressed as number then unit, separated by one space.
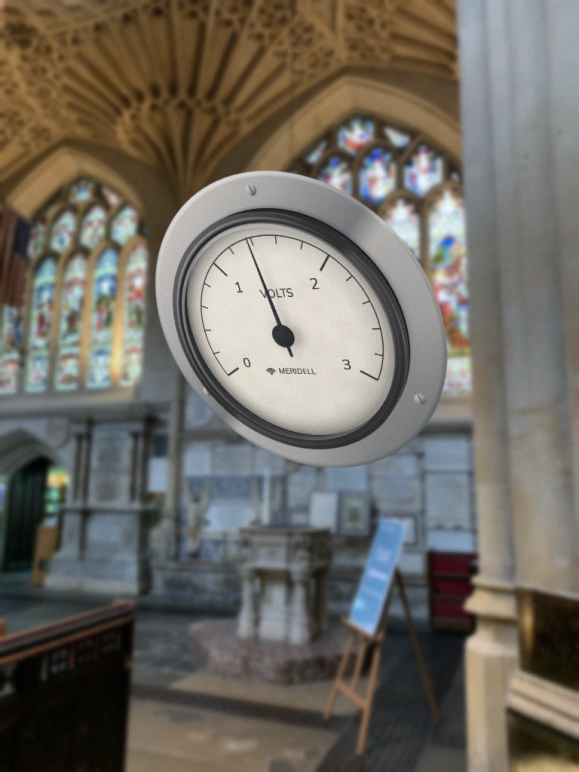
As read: 1.4 V
